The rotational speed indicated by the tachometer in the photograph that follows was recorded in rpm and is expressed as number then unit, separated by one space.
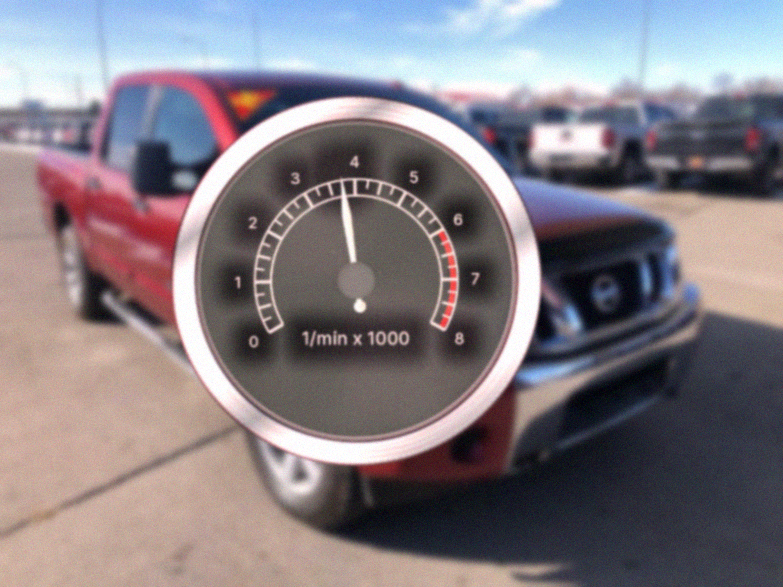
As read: 3750 rpm
